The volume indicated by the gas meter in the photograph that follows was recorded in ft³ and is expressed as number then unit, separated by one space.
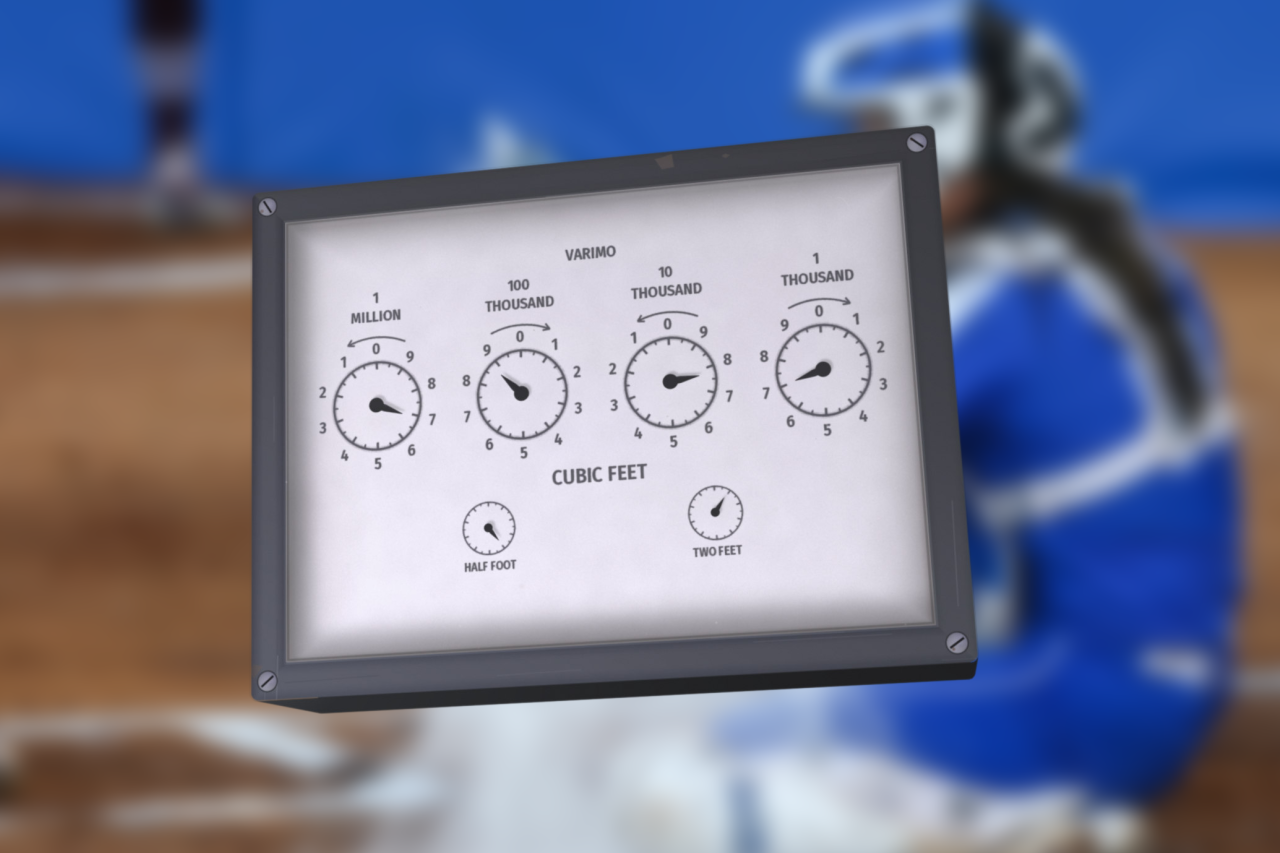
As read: 687700 ft³
